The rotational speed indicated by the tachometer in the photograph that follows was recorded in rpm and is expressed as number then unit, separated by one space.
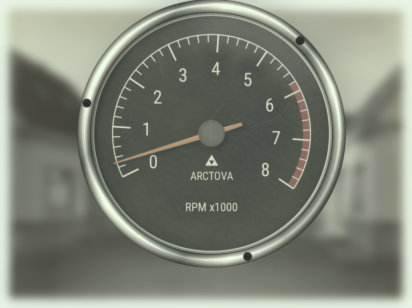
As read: 300 rpm
